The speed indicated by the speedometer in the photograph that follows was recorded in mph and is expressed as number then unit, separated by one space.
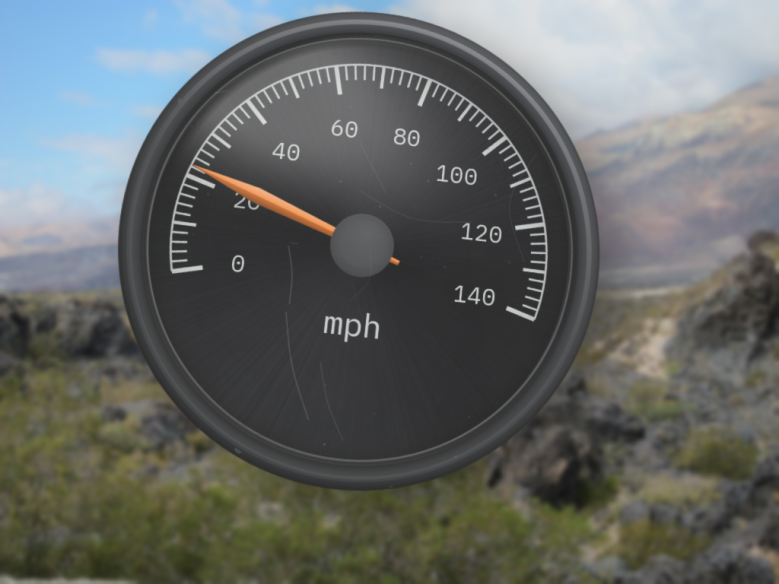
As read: 22 mph
